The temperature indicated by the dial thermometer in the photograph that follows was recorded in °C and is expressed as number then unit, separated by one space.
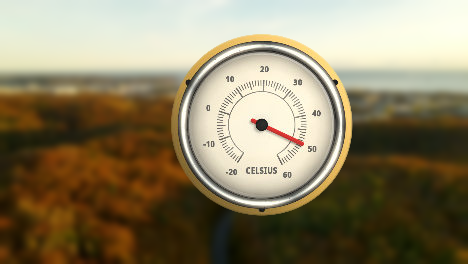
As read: 50 °C
